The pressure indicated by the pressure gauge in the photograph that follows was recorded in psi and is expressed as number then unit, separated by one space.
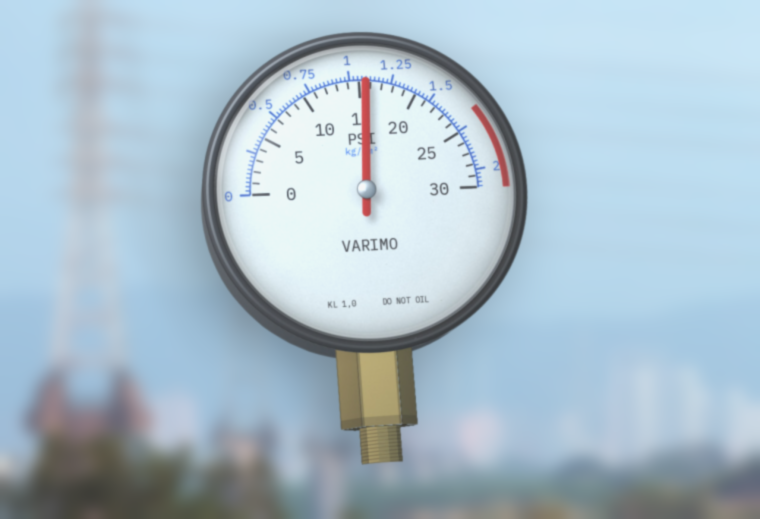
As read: 15.5 psi
